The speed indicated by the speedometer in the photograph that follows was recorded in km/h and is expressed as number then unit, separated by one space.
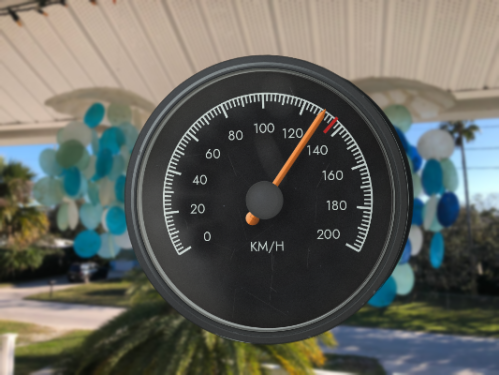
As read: 130 km/h
